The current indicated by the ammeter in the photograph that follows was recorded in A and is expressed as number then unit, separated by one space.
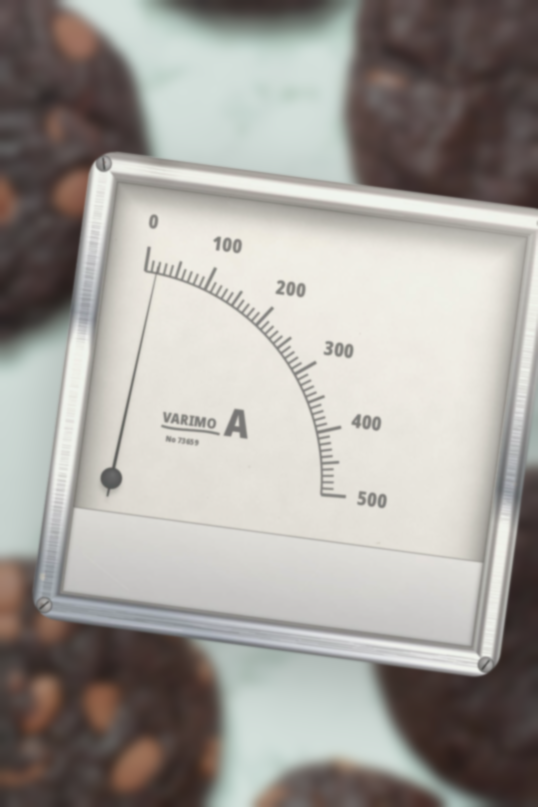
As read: 20 A
